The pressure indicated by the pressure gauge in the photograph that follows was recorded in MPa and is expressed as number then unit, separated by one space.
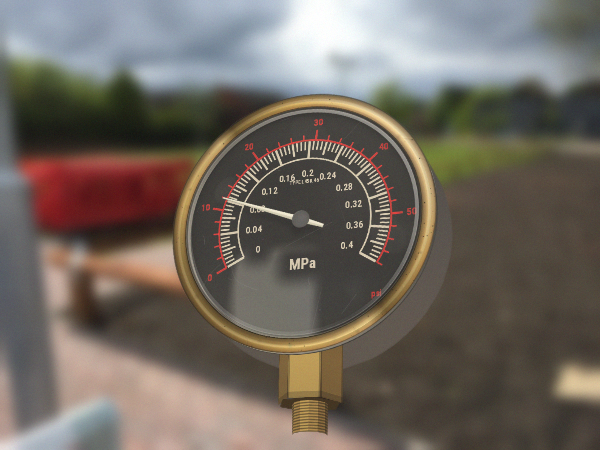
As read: 0.08 MPa
